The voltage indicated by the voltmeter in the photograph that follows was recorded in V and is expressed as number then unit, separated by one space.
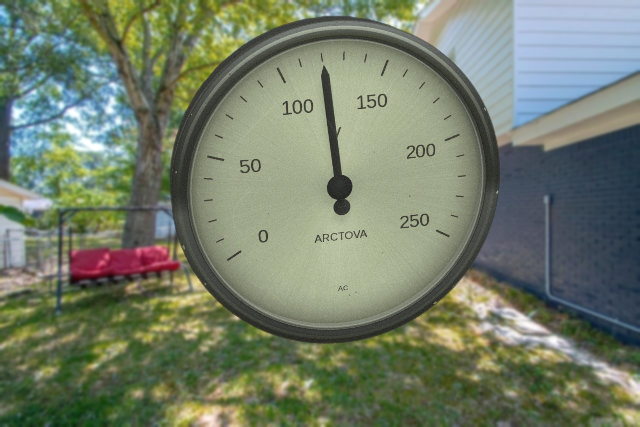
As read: 120 V
